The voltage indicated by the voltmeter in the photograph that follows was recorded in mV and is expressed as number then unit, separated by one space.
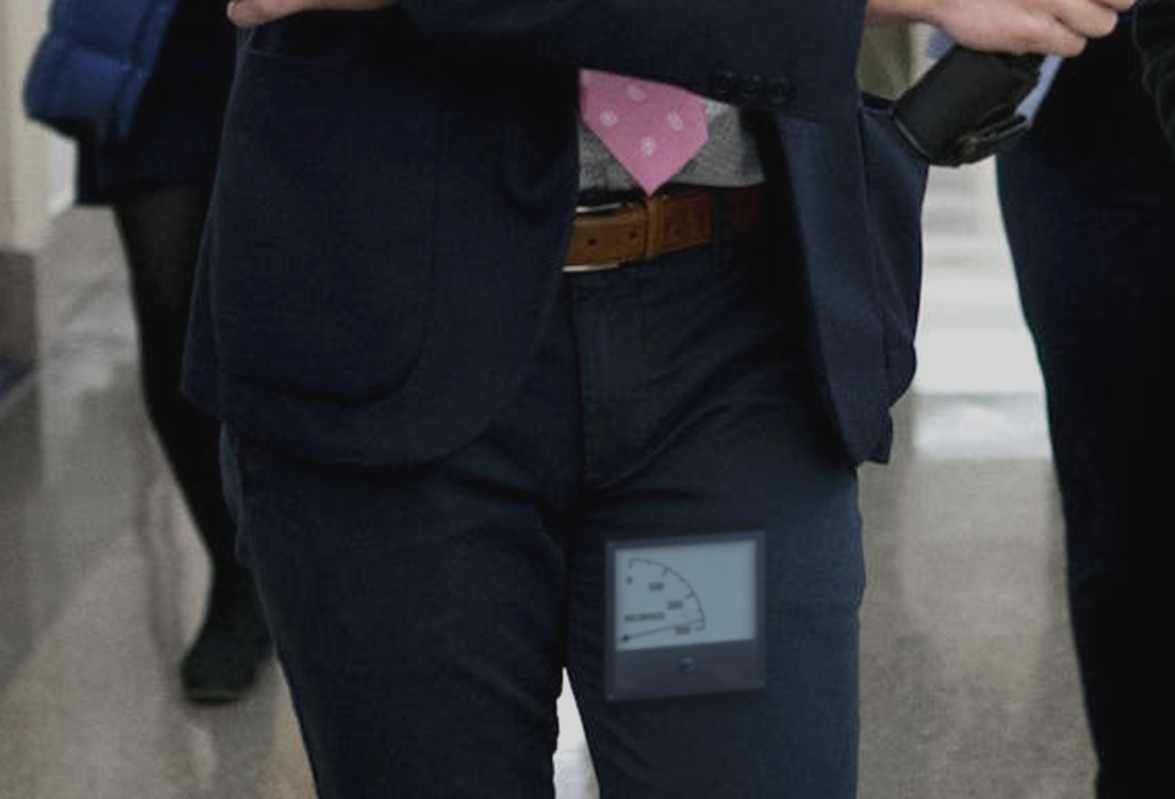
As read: 275 mV
